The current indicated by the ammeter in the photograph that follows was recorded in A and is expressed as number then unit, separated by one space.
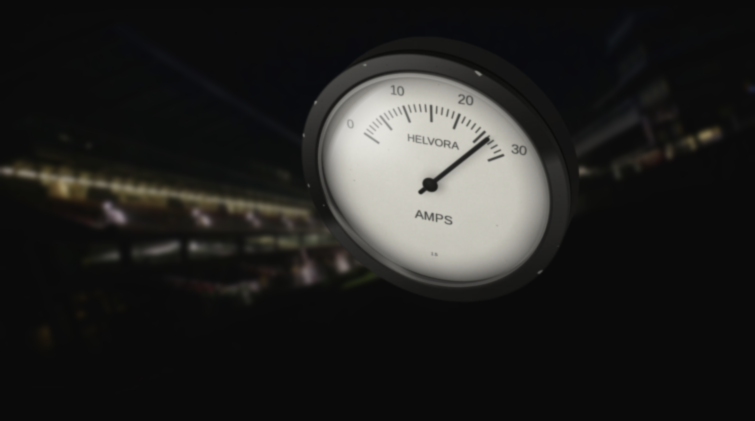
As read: 26 A
